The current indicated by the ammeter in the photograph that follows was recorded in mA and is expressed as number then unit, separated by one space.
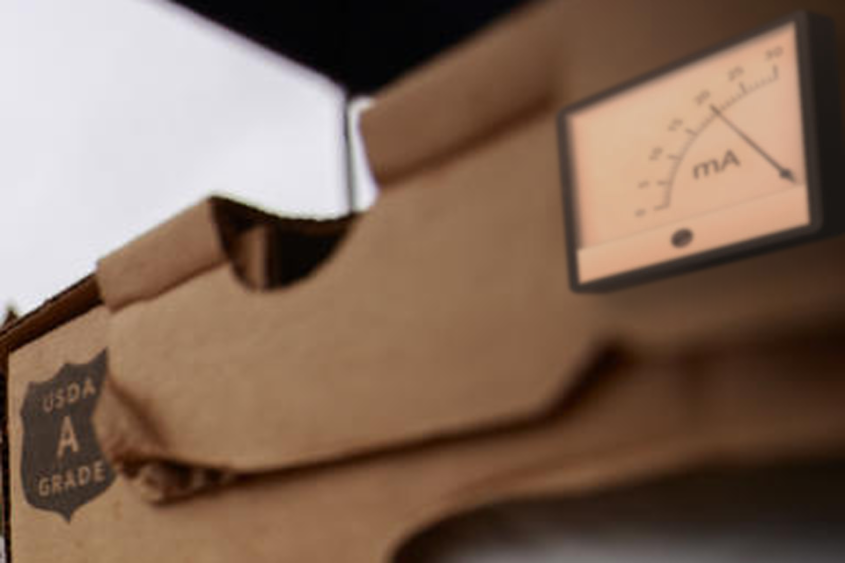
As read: 20 mA
